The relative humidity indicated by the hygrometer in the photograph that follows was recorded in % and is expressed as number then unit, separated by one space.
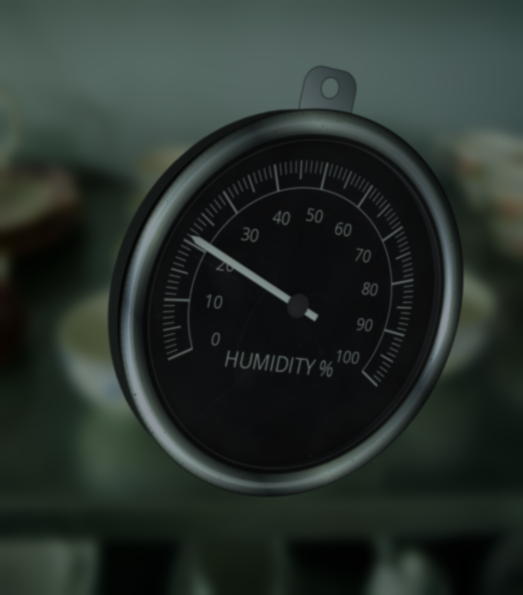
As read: 21 %
